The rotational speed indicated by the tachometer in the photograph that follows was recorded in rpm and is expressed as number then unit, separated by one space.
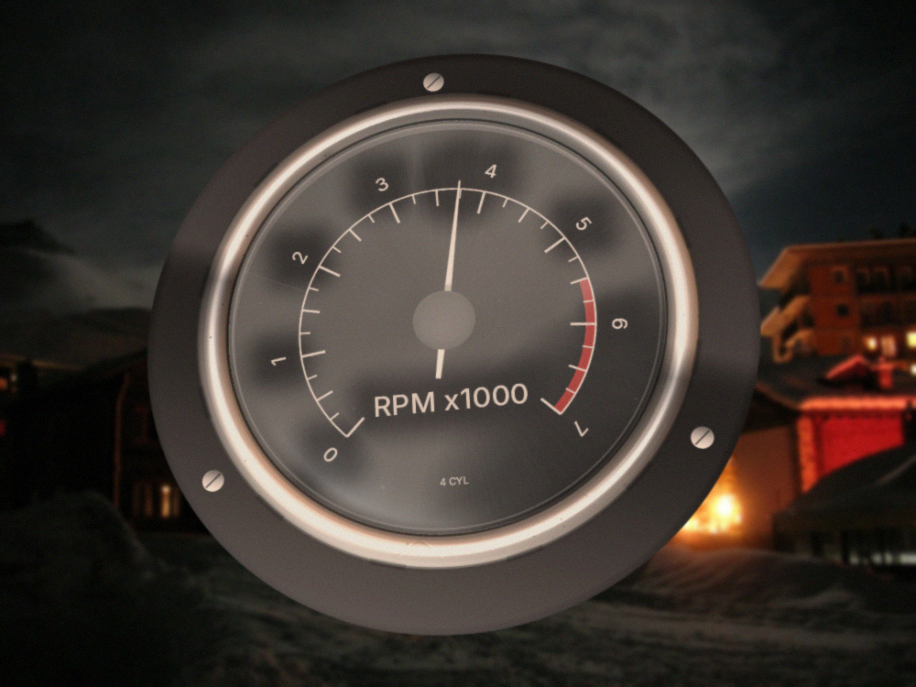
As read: 3750 rpm
